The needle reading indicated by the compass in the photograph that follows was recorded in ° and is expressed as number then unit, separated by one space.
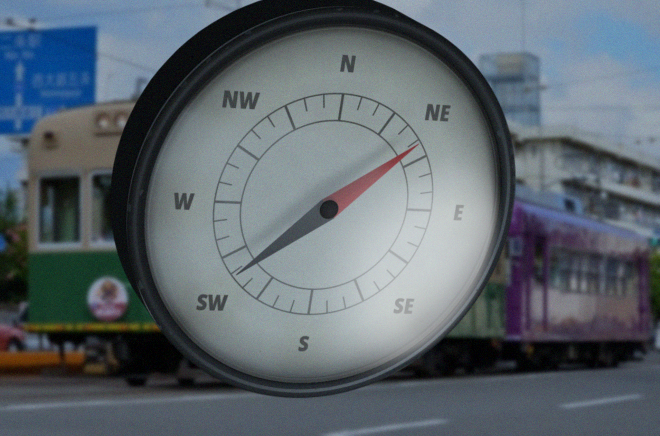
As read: 50 °
